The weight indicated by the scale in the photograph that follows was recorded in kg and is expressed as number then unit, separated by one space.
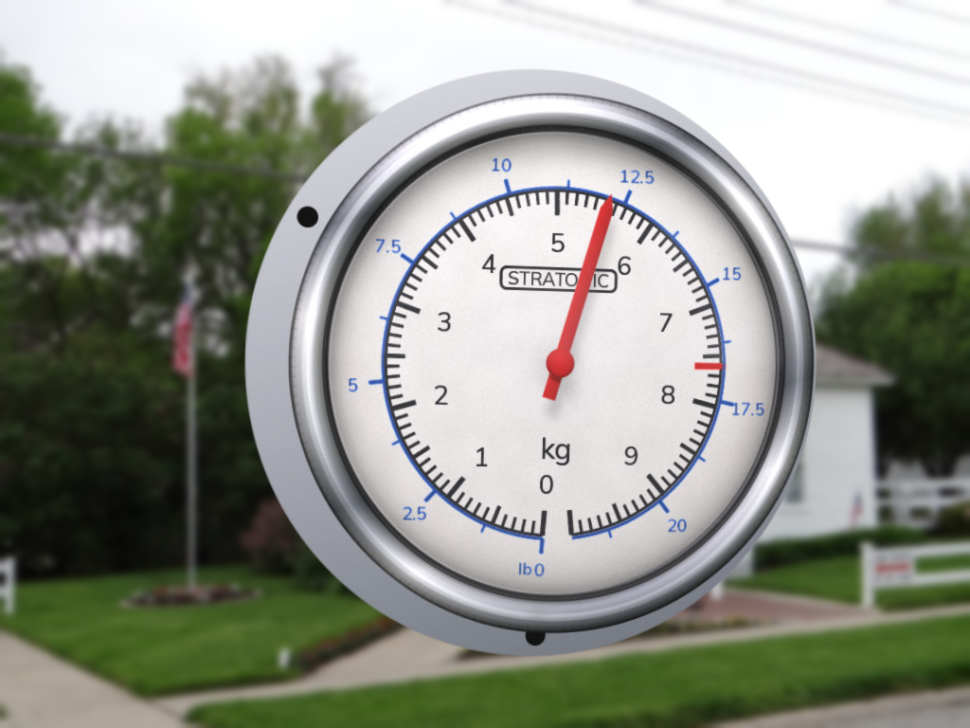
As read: 5.5 kg
